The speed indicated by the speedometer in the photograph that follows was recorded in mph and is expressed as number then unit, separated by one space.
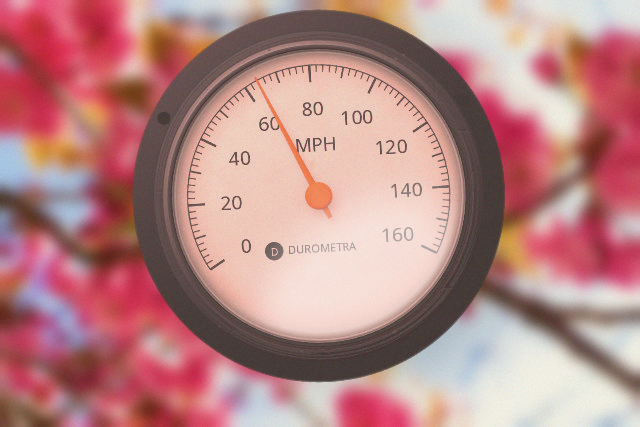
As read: 64 mph
